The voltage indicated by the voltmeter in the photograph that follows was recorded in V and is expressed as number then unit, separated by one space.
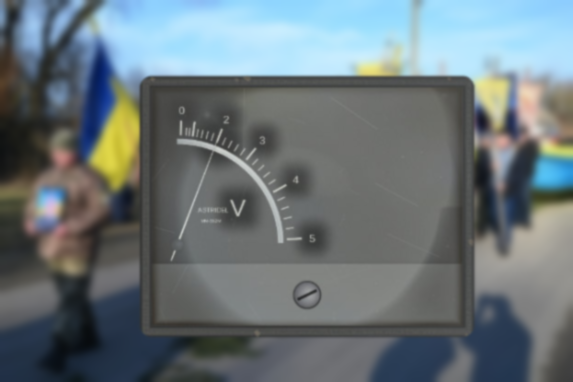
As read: 2 V
